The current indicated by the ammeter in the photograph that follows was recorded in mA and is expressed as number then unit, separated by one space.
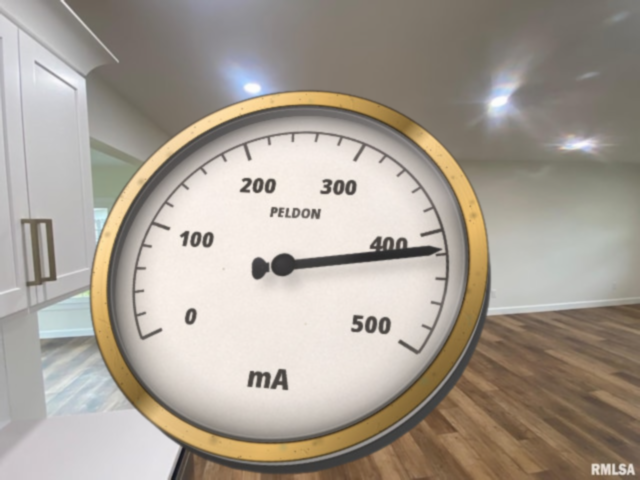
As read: 420 mA
